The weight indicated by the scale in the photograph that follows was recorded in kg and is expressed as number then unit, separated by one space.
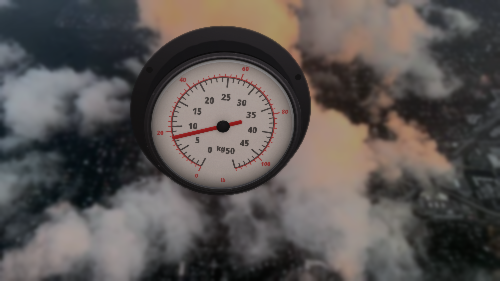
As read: 8 kg
